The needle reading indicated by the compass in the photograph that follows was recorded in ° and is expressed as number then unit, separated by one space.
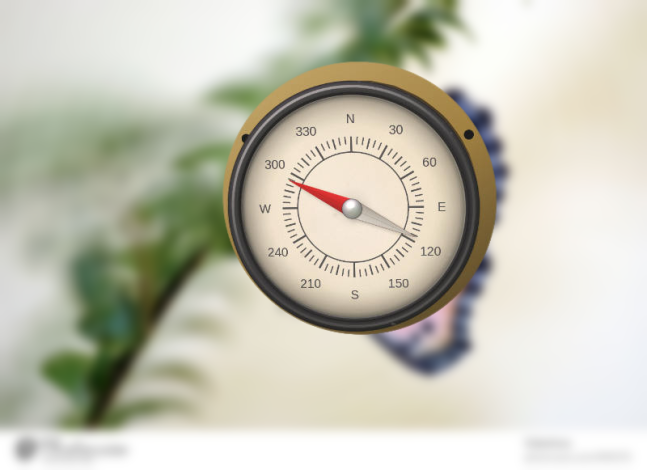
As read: 295 °
